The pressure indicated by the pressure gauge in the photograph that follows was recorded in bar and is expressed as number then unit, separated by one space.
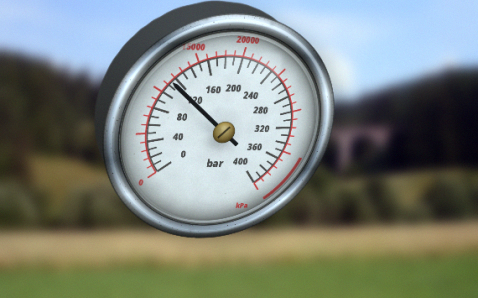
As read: 115 bar
